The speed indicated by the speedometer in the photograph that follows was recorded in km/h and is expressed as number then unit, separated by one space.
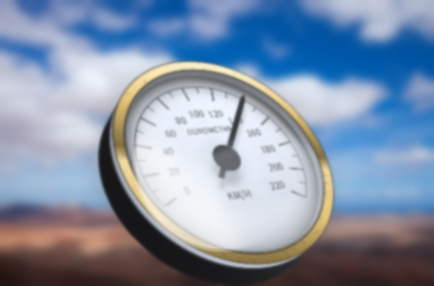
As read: 140 km/h
